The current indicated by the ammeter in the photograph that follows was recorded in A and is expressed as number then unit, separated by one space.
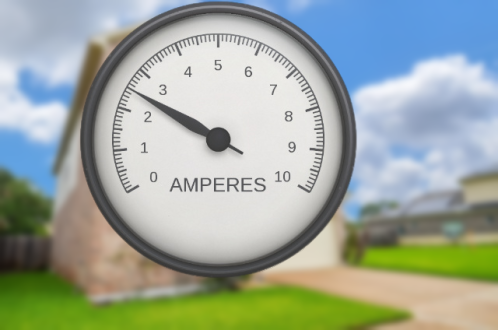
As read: 2.5 A
